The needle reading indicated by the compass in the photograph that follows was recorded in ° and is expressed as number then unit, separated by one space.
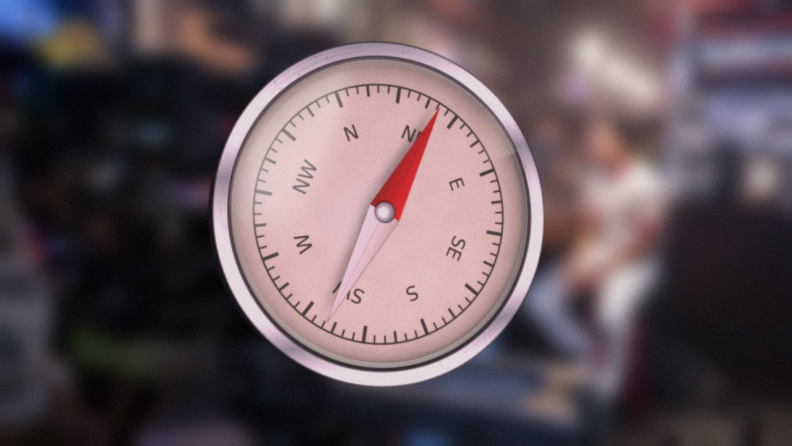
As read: 50 °
